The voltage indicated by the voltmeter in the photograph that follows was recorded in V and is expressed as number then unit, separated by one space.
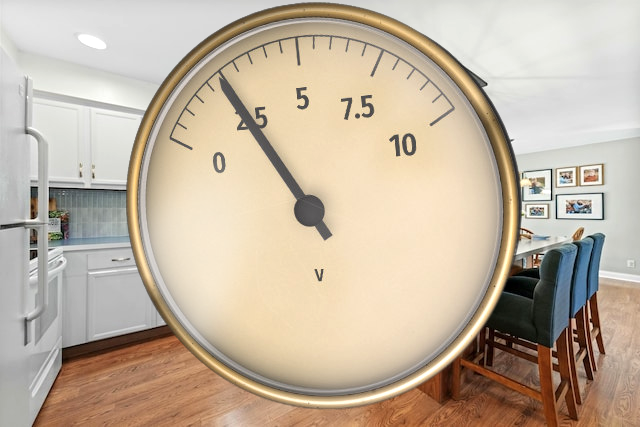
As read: 2.5 V
